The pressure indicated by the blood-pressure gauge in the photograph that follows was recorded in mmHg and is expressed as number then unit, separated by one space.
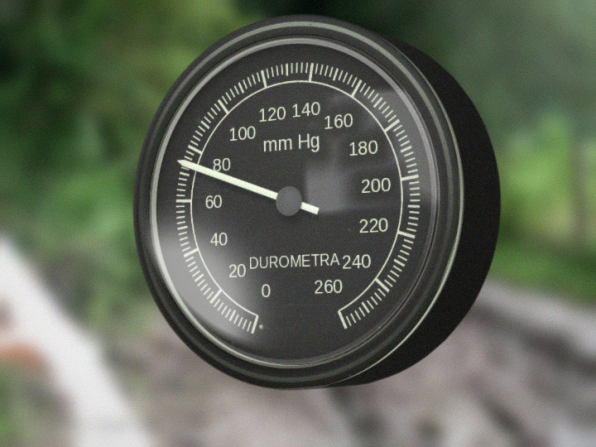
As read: 74 mmHg
